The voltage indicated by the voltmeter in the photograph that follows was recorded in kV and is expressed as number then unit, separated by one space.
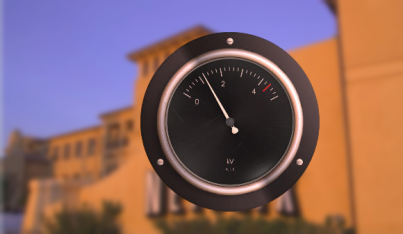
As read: 1.2 kV
